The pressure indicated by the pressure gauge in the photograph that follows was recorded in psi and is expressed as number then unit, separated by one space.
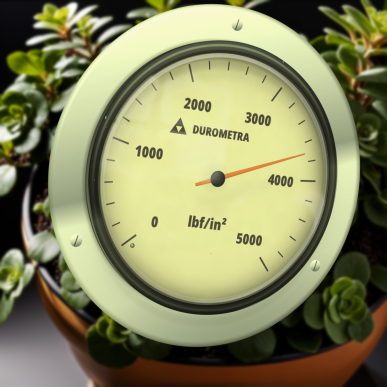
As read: 3700 psi
